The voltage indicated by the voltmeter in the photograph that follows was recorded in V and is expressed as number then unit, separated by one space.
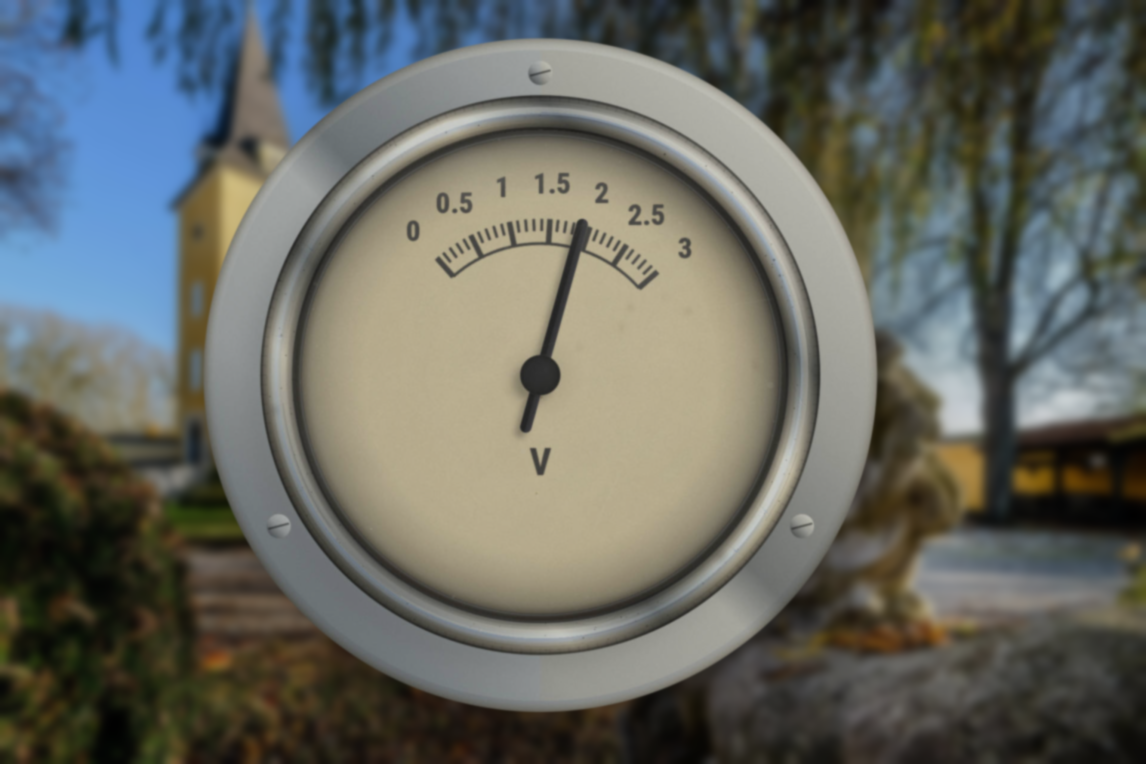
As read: 1.9 V
